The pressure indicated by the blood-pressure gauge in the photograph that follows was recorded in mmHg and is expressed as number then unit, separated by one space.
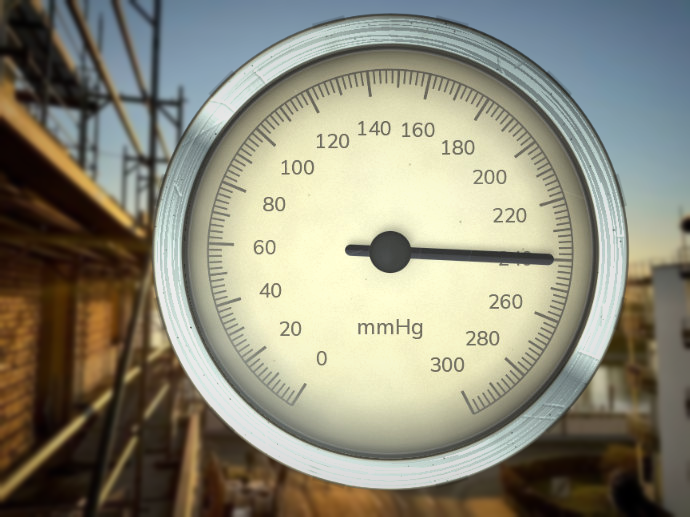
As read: 240 mmHg
